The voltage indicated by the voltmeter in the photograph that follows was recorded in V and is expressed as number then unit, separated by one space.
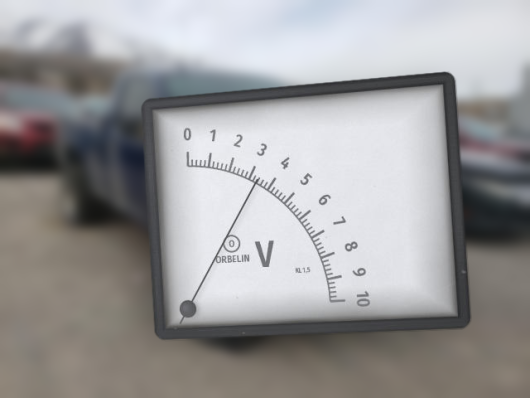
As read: 3.4 V
